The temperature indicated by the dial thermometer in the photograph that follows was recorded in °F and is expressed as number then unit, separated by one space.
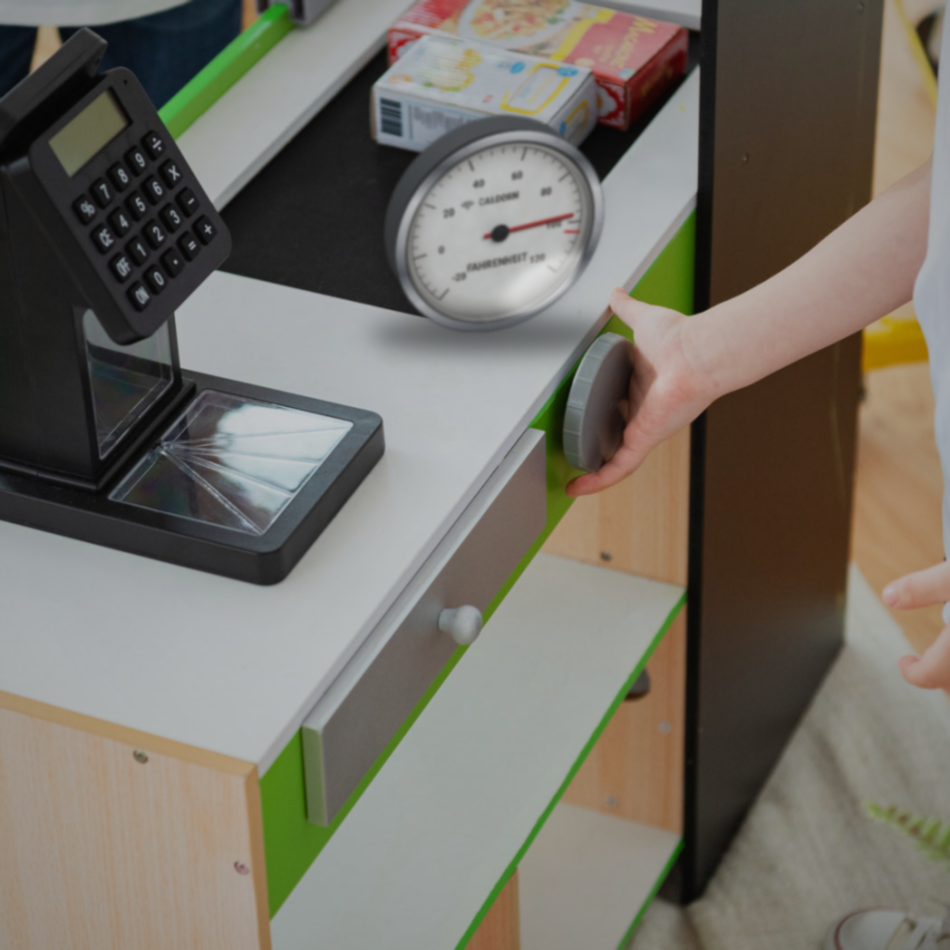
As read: 96 °F
